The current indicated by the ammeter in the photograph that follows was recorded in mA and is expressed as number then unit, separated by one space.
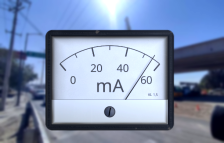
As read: 55 mA
